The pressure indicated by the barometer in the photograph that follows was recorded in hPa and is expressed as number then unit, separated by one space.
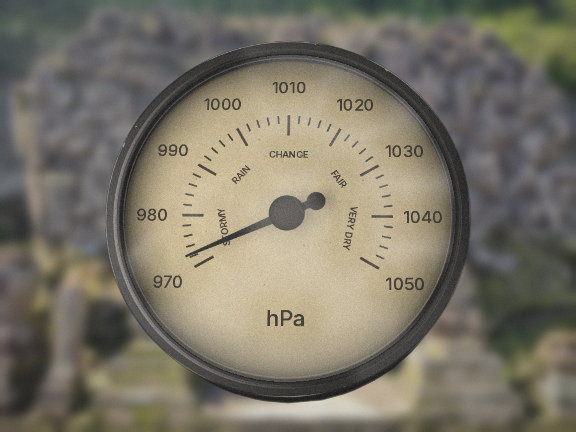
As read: 972 hPa
